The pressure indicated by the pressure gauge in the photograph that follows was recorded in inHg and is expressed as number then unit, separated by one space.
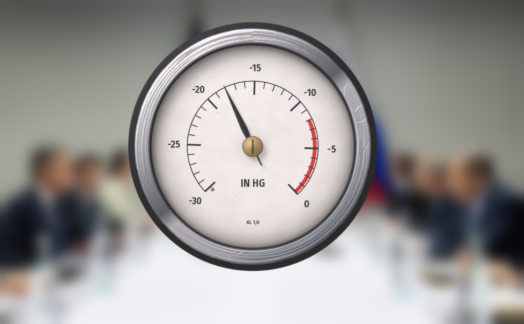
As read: -18 inHg
